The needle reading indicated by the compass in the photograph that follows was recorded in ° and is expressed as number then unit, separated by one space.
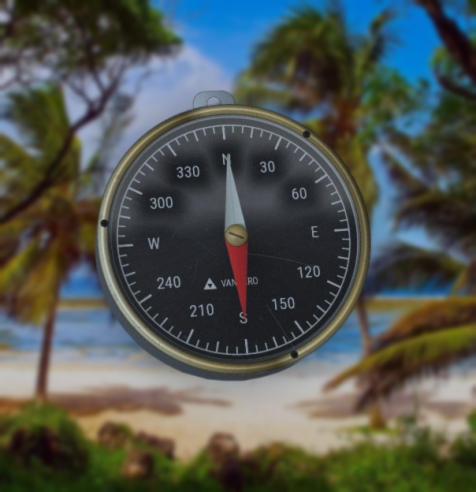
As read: 180 °
